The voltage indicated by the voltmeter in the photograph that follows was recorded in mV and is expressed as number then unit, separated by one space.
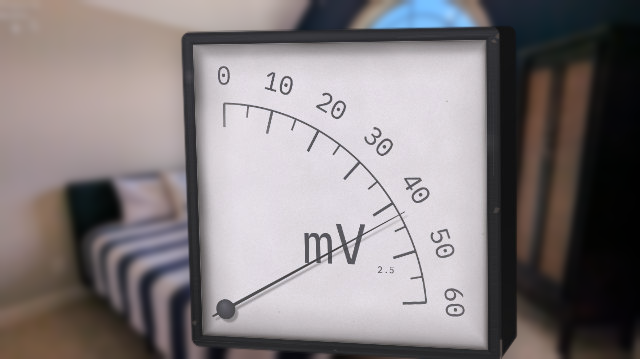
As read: 42.5 mV
